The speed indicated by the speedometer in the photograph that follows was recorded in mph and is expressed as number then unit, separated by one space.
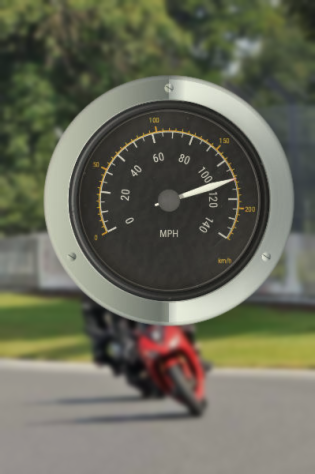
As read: 110 mph
